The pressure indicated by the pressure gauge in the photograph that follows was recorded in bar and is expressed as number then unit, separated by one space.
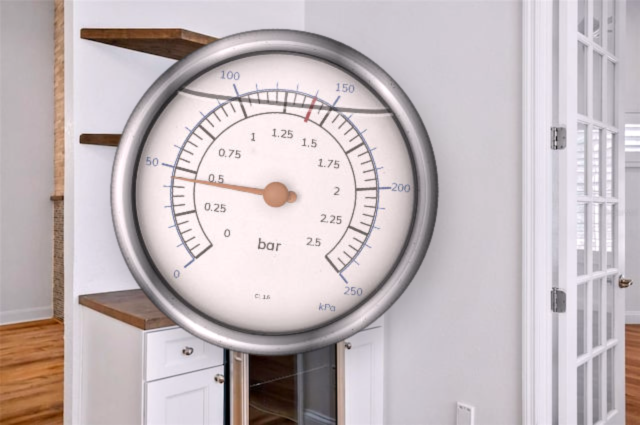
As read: 0.45 bar
